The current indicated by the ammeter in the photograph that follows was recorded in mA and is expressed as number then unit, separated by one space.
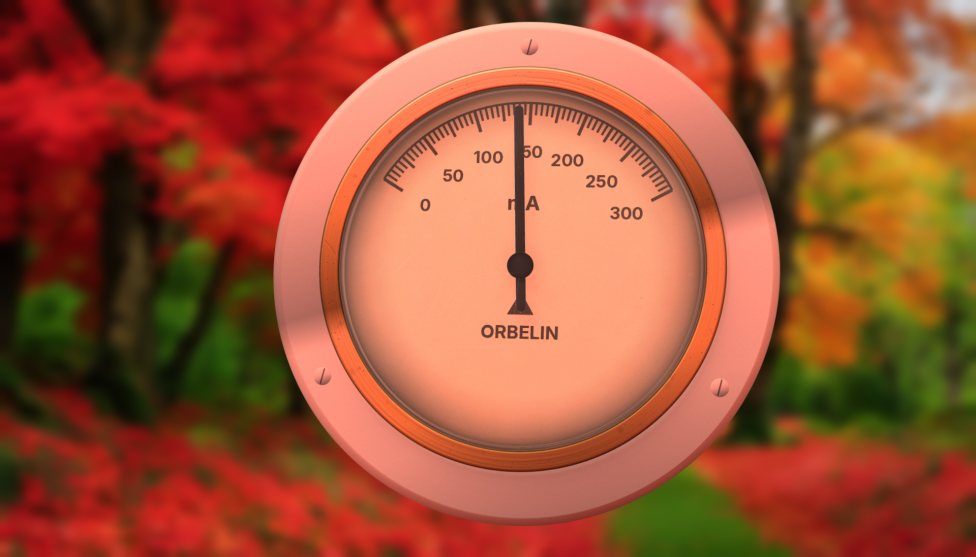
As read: 140 mA
